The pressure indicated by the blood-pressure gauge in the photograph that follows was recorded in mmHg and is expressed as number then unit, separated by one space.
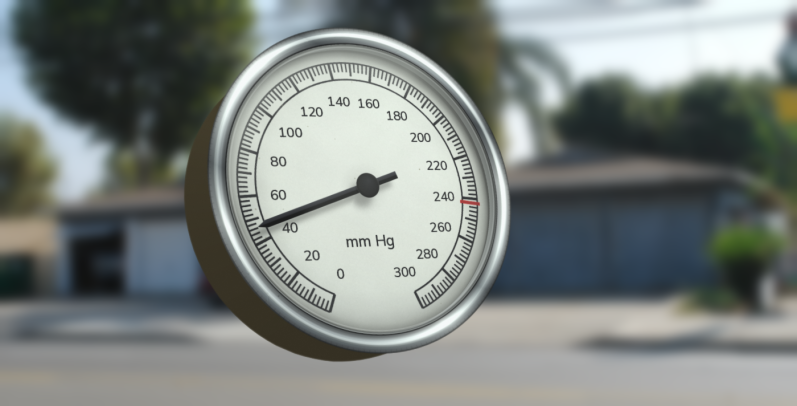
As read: 46 mmHg
